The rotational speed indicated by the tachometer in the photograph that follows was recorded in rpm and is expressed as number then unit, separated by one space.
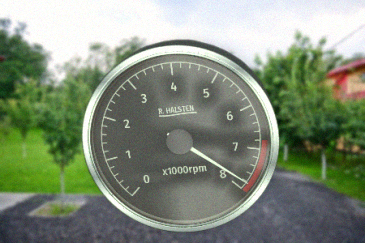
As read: 7800 rpm
